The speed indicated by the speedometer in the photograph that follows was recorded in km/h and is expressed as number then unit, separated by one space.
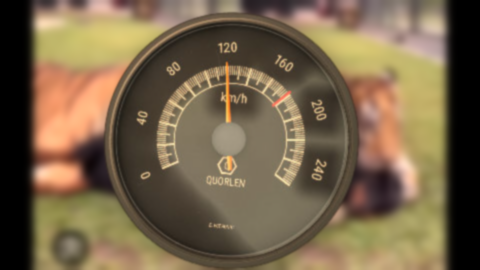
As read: 120 km/h
